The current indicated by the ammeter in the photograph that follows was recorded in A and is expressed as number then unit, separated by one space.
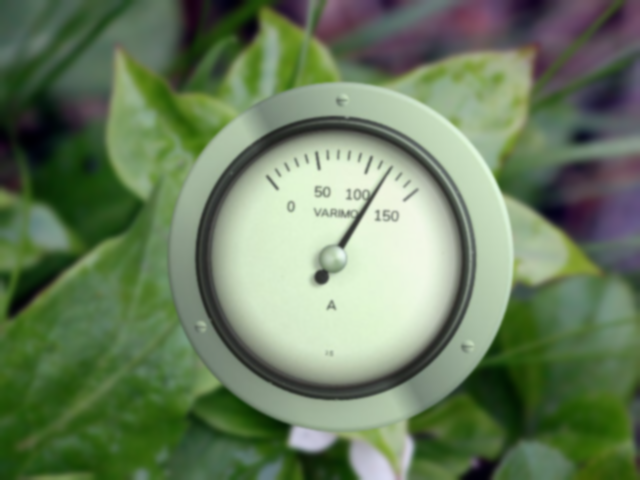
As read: 120 A
